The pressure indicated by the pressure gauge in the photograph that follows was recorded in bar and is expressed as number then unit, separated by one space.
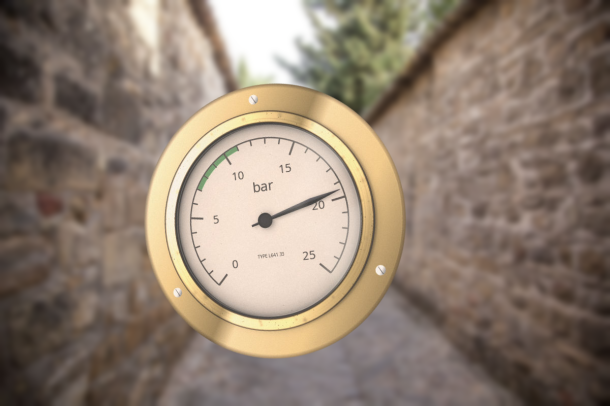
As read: 19.5 bar
